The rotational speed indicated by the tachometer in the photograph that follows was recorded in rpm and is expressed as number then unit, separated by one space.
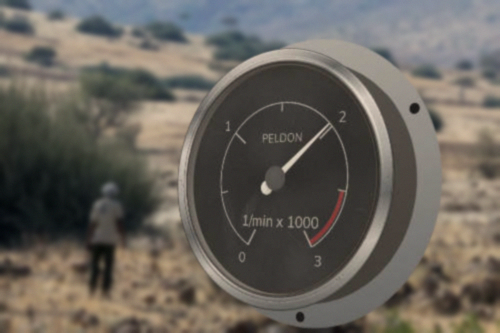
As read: 2000 rpm
